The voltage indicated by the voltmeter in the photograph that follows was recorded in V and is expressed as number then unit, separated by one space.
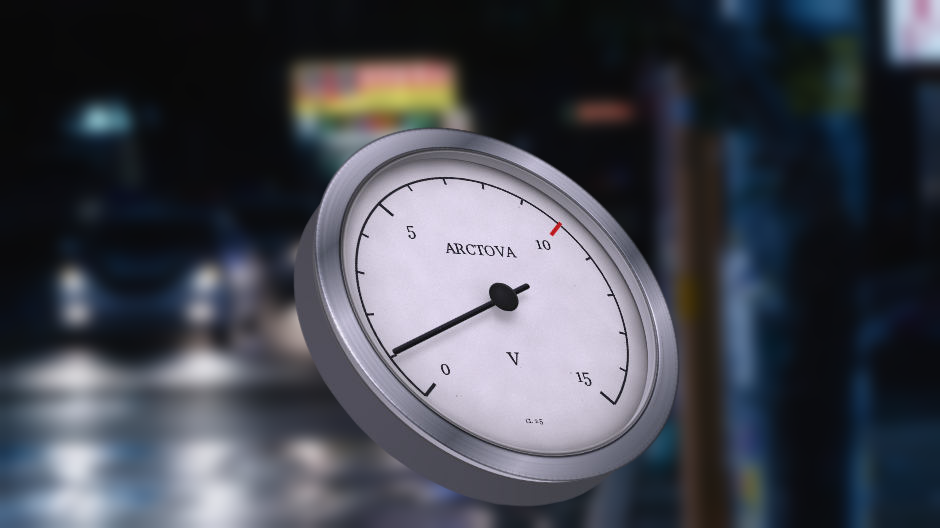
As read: 1 V
